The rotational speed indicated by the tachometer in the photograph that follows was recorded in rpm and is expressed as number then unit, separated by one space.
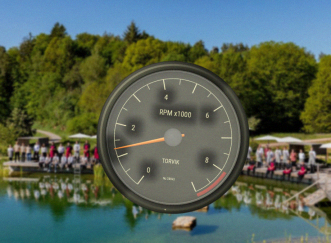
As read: 1250 rpm
